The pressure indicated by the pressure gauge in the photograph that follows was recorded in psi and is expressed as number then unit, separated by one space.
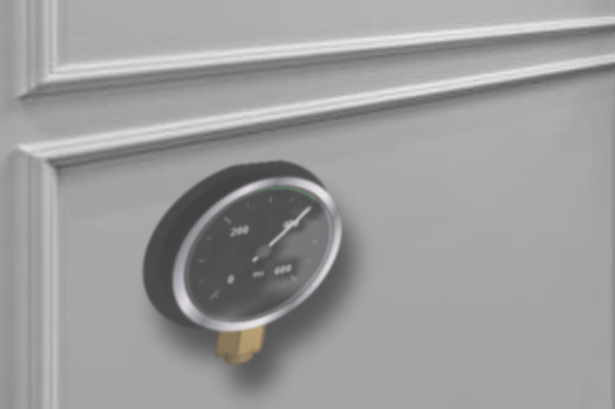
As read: 400 psi
